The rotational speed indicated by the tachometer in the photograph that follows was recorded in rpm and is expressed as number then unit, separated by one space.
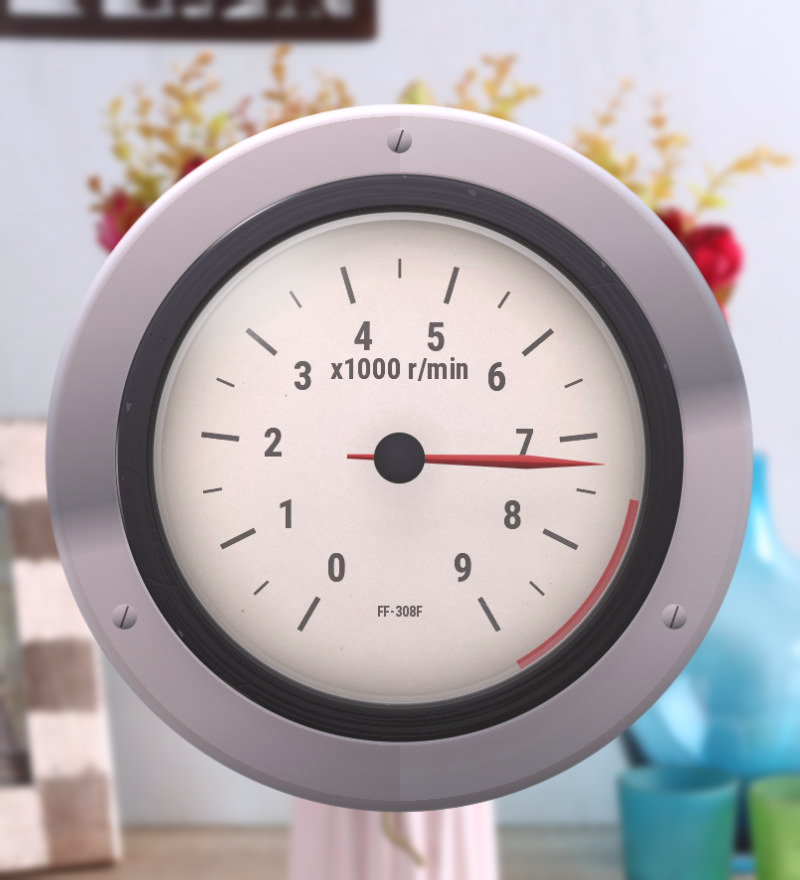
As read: 7250 rpm
